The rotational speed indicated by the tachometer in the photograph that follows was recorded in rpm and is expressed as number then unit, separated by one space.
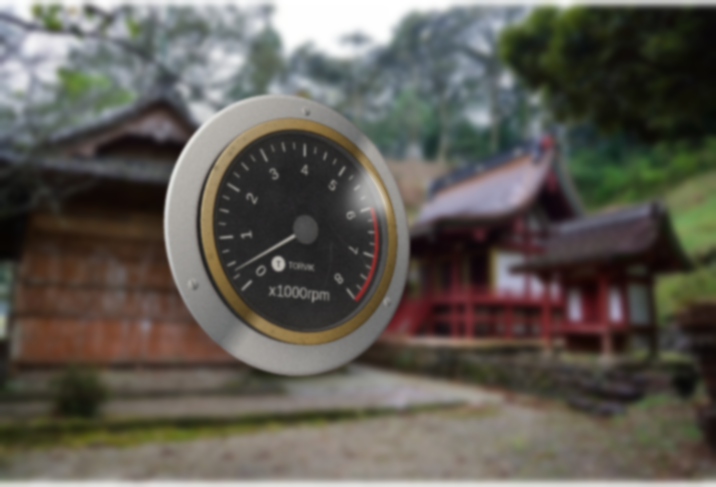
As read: 375 rpm
